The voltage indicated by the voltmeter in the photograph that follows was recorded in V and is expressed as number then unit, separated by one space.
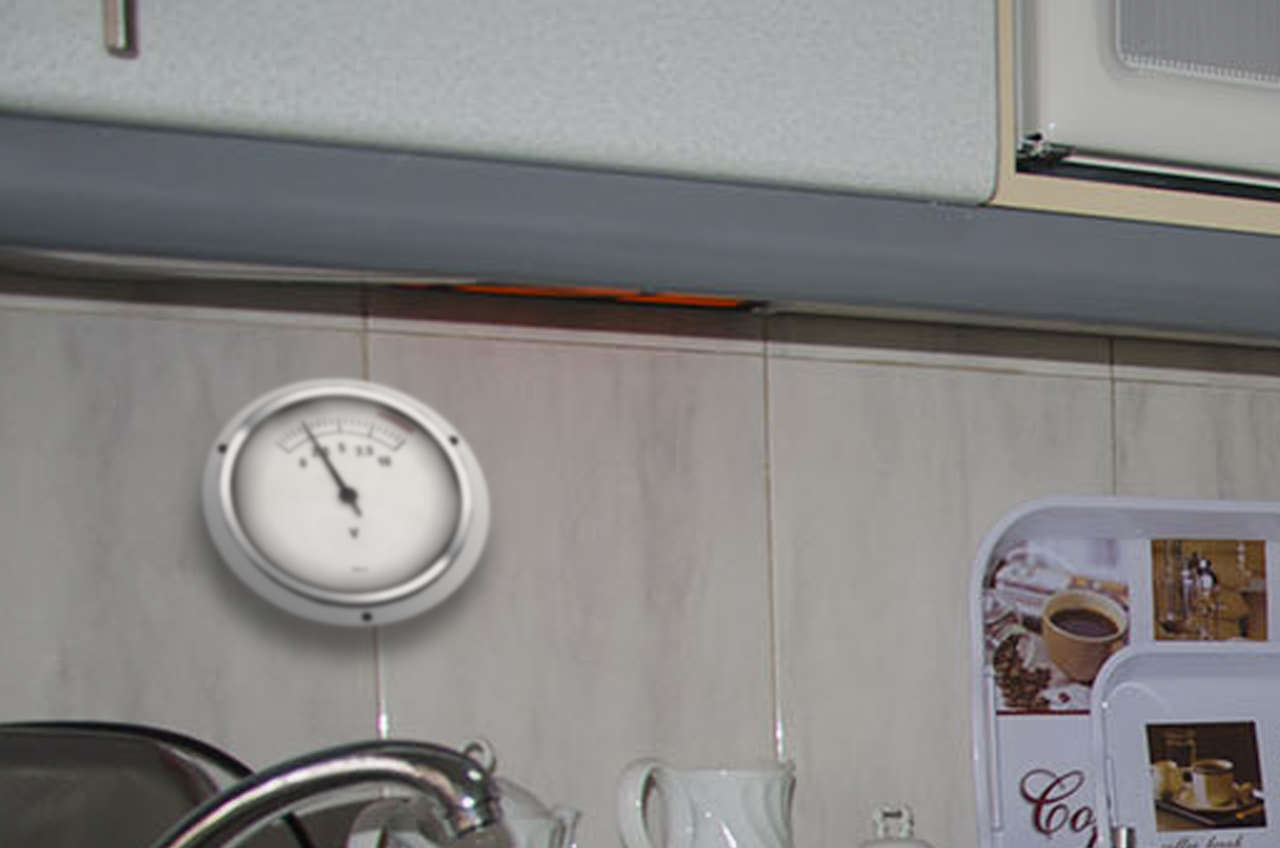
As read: 2.5 V
